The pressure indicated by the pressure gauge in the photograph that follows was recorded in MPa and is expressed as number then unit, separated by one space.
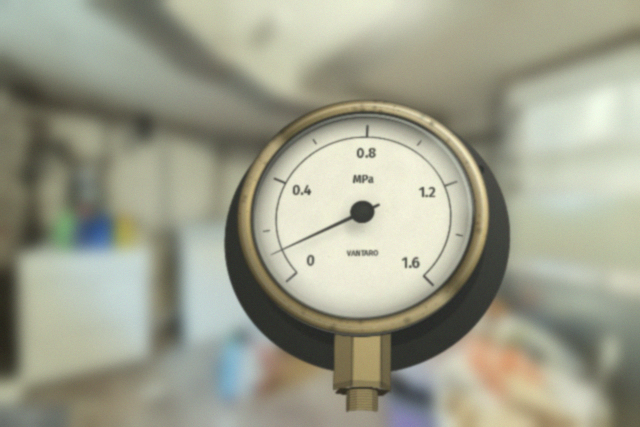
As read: 0.1 MPa
